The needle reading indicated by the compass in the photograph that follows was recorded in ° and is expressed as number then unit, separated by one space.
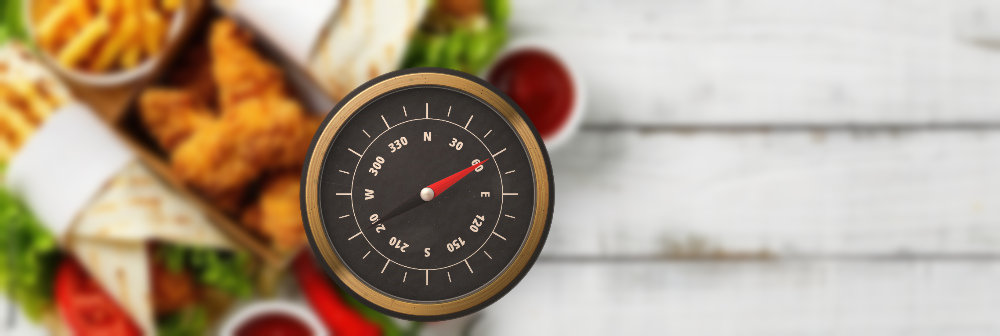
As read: 60 °
